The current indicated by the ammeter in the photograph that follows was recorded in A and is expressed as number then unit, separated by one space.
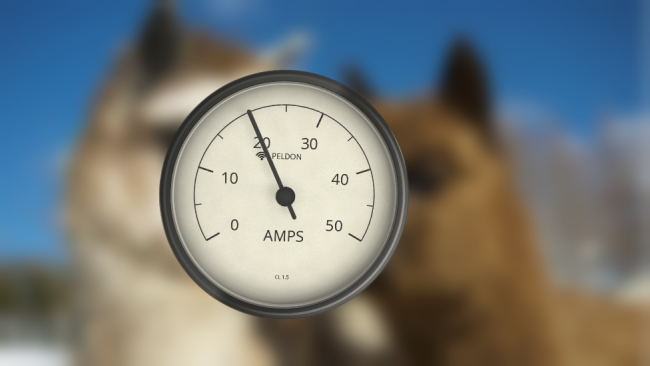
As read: 20 A
